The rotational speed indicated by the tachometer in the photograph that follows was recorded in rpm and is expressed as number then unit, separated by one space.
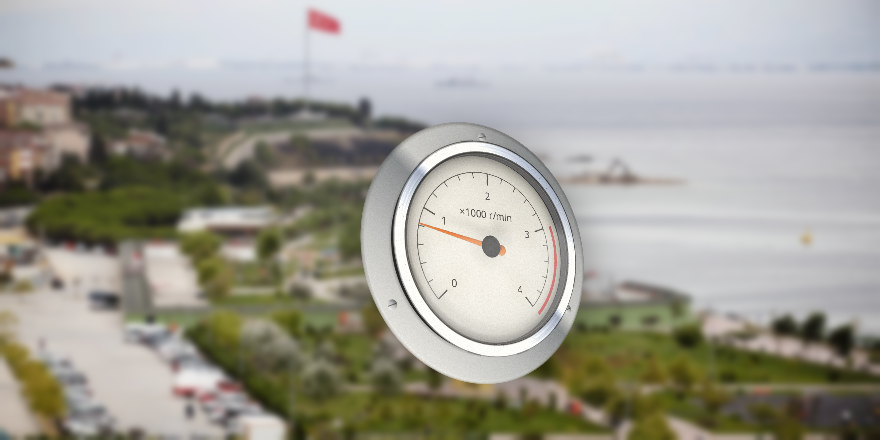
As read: 800 rpm
